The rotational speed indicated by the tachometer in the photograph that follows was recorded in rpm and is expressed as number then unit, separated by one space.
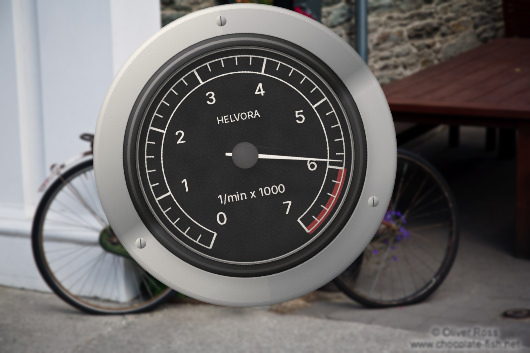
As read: 5900 rpm
